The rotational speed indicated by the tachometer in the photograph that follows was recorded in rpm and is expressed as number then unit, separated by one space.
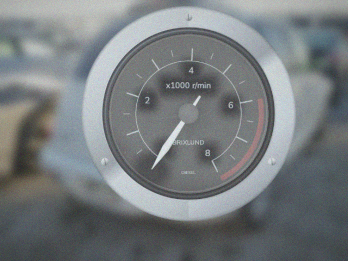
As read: 0 rpm
